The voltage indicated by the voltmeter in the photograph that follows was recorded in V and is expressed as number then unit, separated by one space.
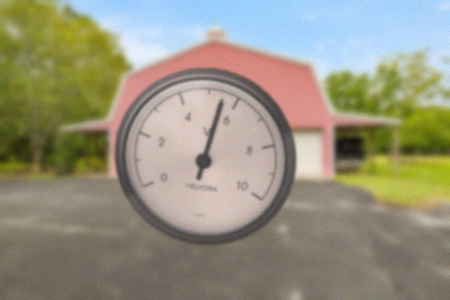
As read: 5.5 V
